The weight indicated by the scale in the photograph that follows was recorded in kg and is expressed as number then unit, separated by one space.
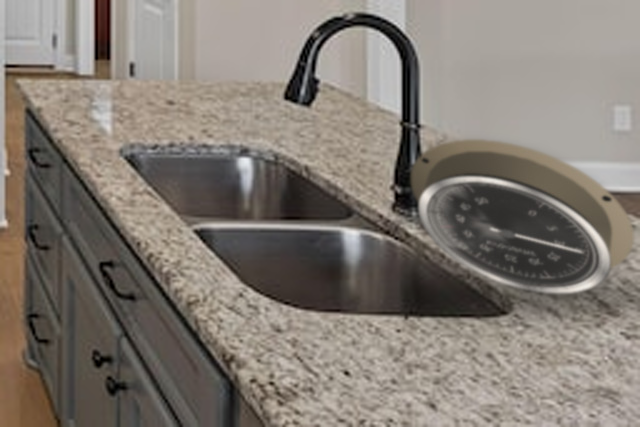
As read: 10 kg
